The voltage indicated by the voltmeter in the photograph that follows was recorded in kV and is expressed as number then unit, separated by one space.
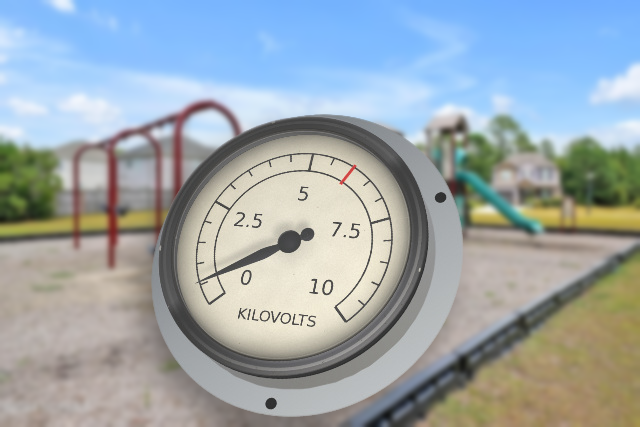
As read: 0.5 kV
